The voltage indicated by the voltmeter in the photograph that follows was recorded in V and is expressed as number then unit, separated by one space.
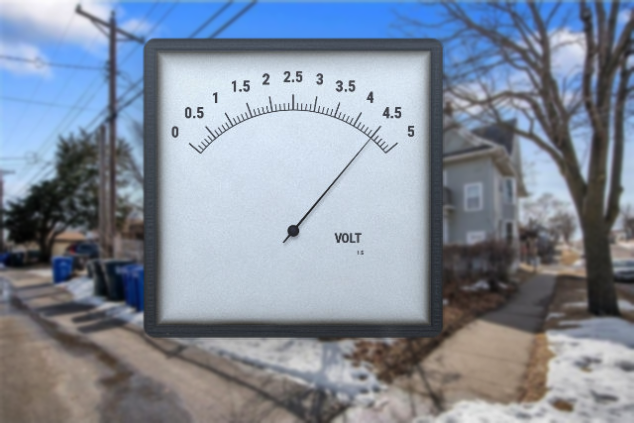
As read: 4.5 V
